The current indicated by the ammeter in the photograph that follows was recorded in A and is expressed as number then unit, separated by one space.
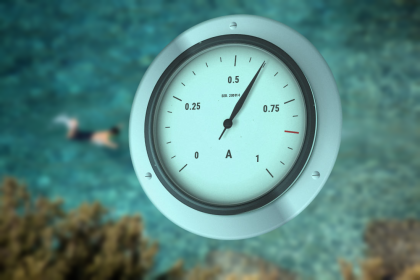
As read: 0.6 A
